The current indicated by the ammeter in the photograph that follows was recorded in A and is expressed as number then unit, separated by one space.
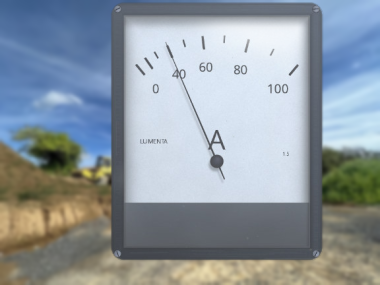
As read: 40 A
